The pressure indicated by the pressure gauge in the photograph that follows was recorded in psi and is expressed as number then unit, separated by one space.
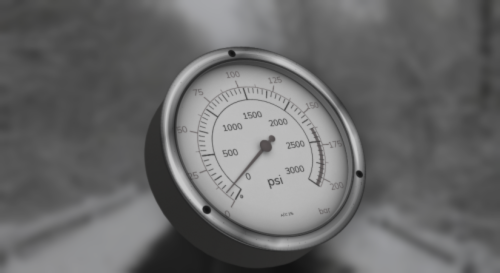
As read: 100 psi
